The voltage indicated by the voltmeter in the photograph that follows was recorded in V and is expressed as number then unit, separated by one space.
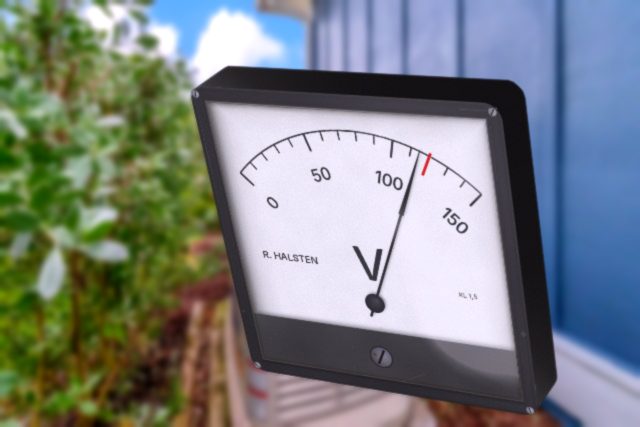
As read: 115 V
